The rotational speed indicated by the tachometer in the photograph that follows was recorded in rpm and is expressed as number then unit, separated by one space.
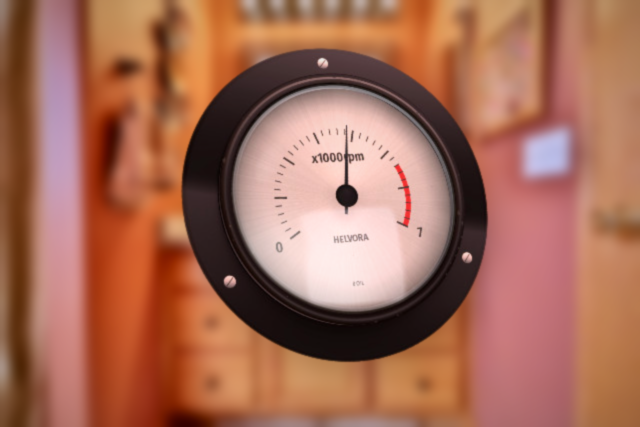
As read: 3800 rpm
